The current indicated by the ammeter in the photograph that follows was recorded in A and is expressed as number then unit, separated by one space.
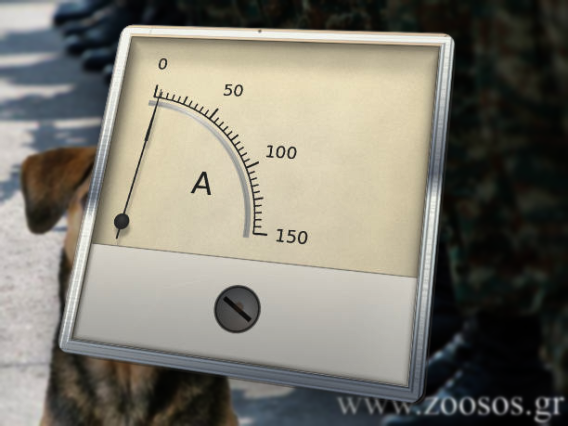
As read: 5 A
